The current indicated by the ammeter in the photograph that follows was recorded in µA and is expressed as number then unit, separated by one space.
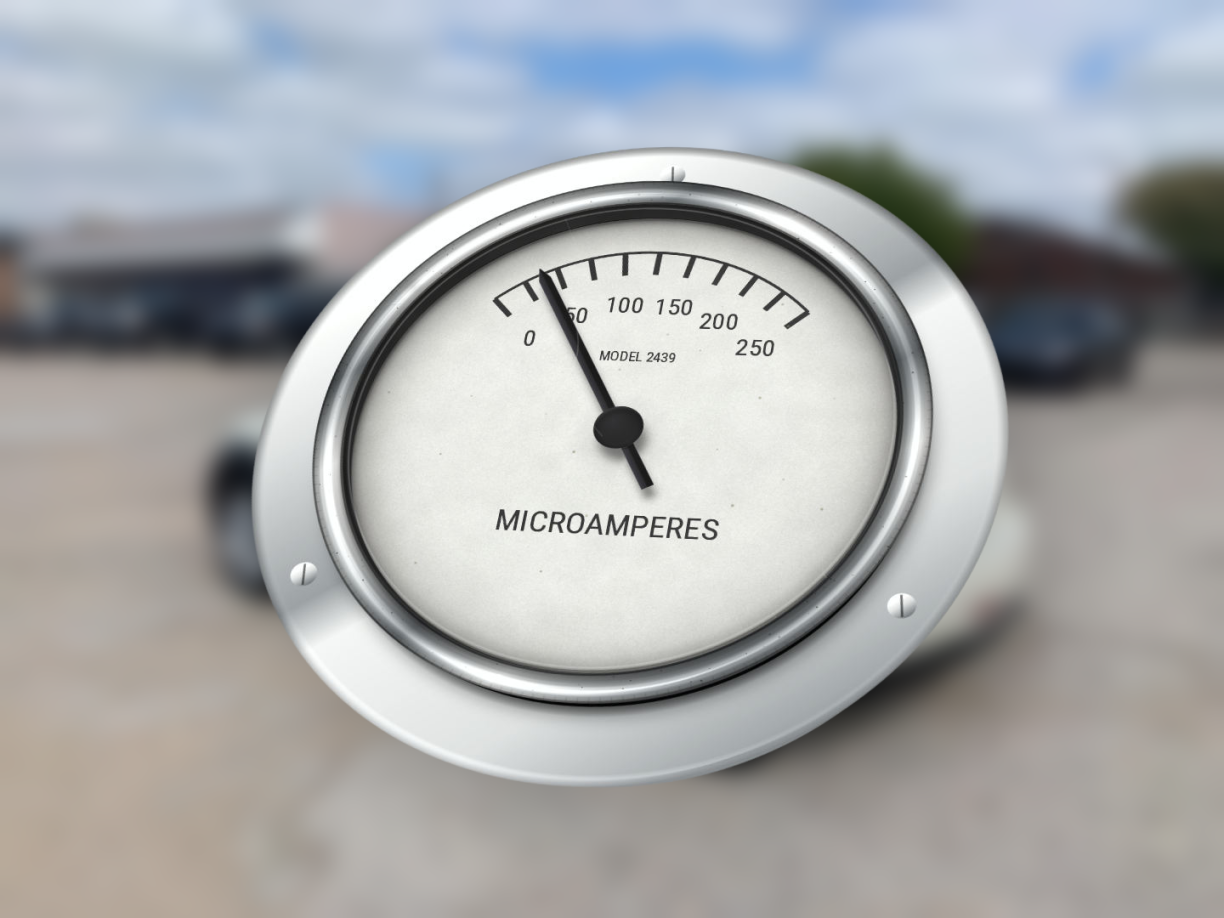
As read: 37.5 µA
